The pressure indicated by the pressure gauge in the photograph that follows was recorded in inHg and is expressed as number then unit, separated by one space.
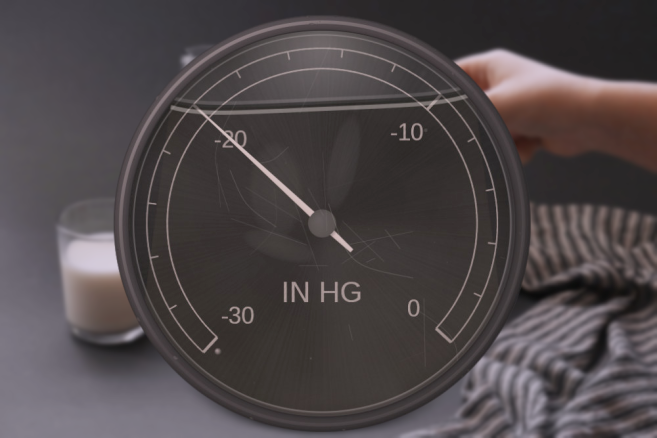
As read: -20 inHg
